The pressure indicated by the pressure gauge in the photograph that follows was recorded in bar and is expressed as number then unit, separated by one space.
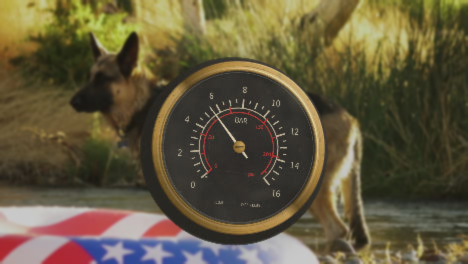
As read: 5.5 bar
